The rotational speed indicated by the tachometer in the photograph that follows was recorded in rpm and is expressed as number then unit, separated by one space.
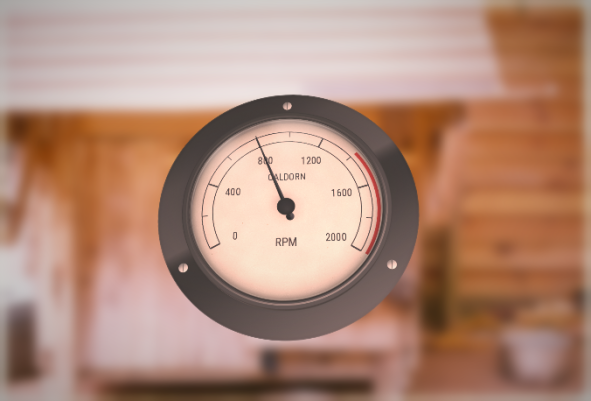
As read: 800 rpm
